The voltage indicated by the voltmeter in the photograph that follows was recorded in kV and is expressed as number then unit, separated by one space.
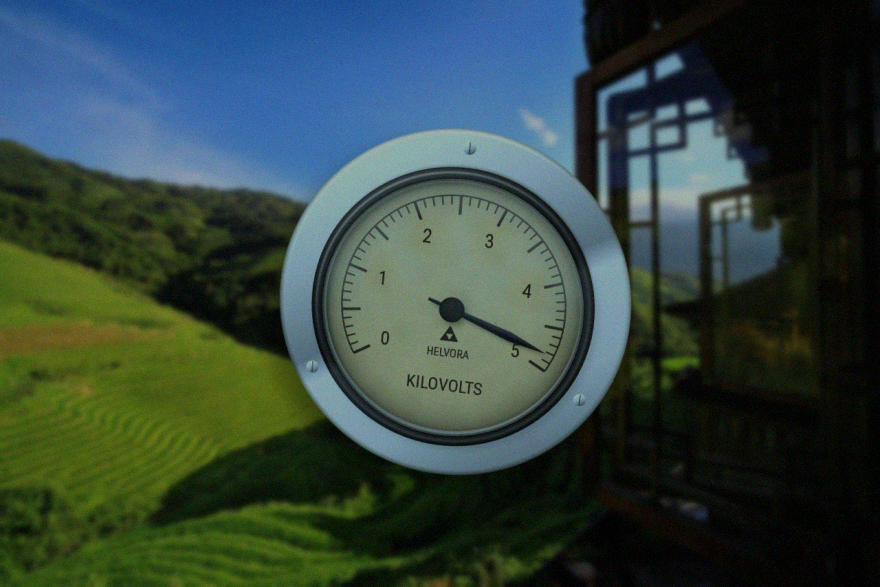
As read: 4.8 kV
